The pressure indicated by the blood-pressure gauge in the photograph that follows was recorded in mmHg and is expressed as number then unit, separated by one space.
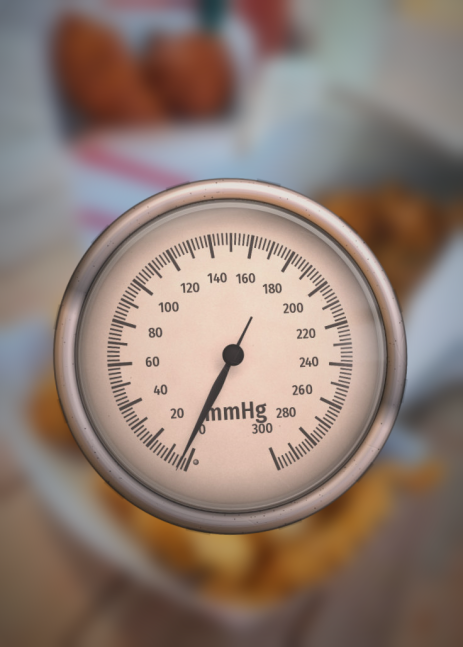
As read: 4 mmHg
